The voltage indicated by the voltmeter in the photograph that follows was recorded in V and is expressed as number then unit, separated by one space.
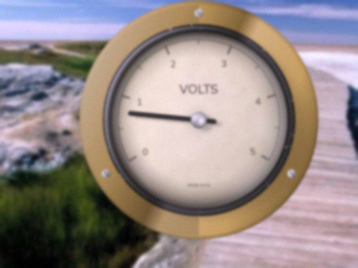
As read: 0.75 V
